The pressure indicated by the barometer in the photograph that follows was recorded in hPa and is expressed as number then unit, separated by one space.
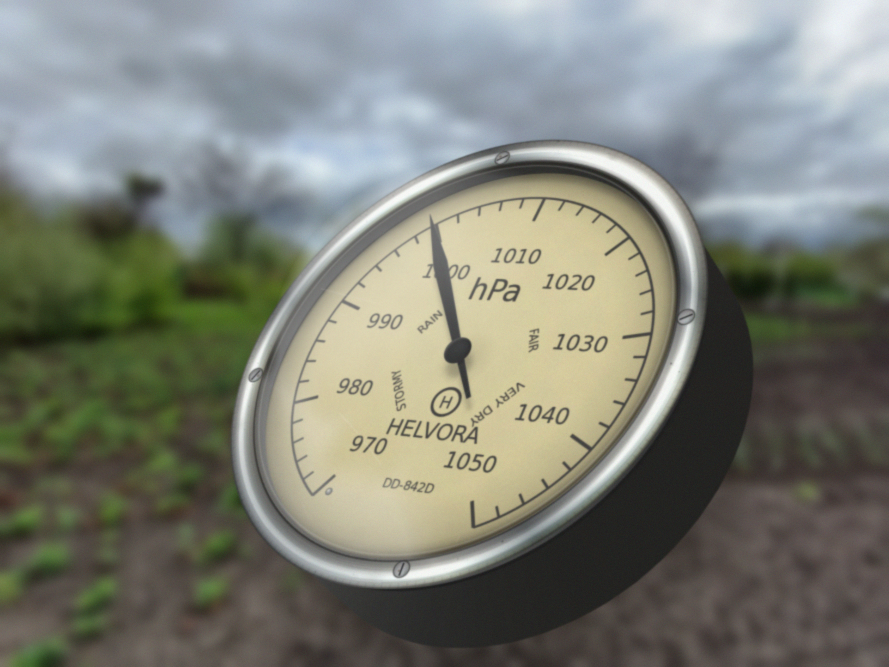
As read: 1000 hPa
